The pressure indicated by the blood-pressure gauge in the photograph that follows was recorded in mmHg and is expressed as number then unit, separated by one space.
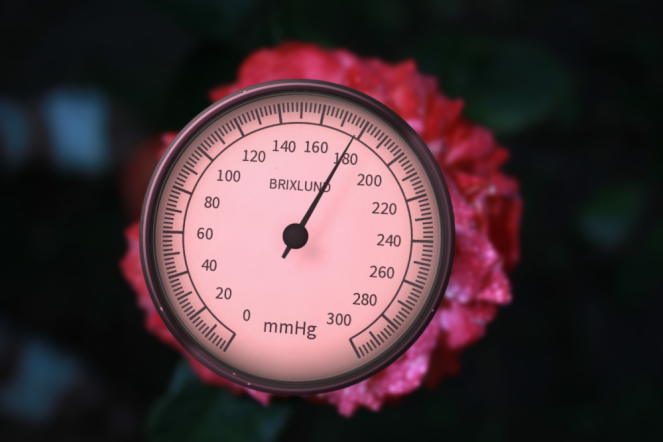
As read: 178 mmHg
